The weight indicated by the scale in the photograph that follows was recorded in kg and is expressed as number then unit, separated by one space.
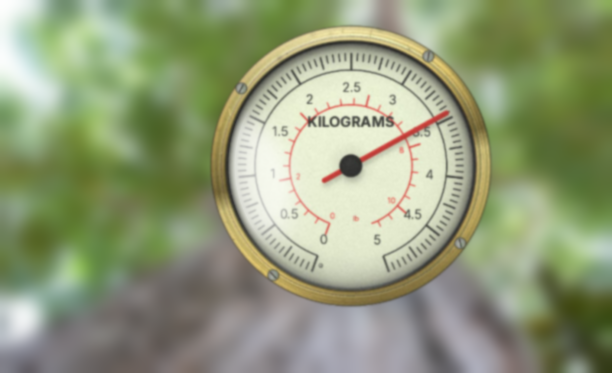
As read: 3.45 kg
